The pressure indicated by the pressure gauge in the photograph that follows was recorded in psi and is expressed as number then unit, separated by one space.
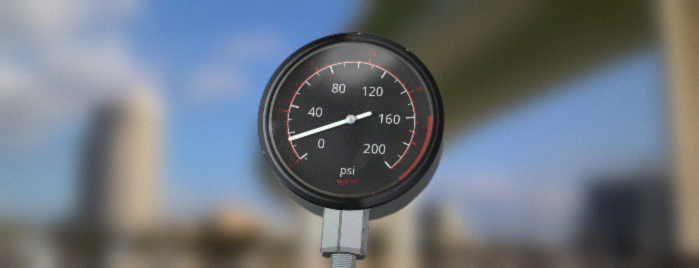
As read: 15 psi
